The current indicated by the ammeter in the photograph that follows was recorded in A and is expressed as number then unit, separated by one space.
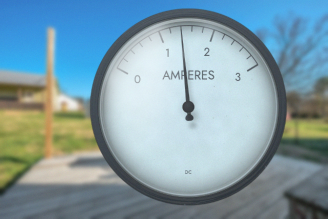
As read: 1.4 A
